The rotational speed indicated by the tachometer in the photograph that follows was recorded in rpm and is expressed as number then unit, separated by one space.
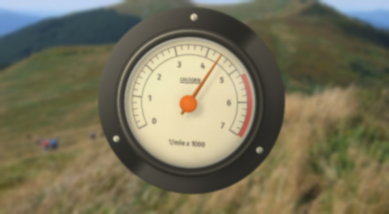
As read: 4400 rpm
